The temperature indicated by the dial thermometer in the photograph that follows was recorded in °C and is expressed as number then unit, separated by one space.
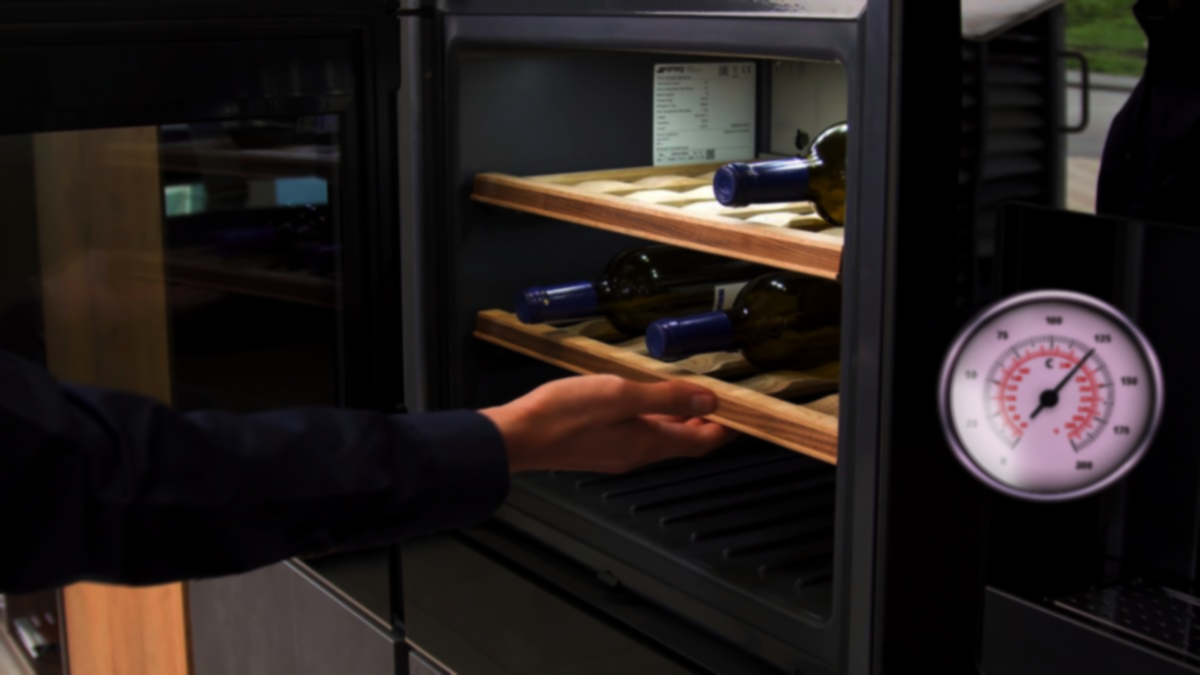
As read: 125 °C
